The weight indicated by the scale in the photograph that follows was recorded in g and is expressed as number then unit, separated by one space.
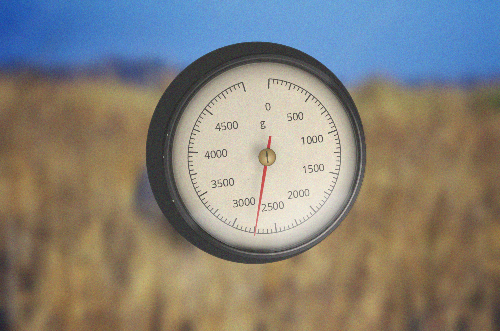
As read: 2750 g
